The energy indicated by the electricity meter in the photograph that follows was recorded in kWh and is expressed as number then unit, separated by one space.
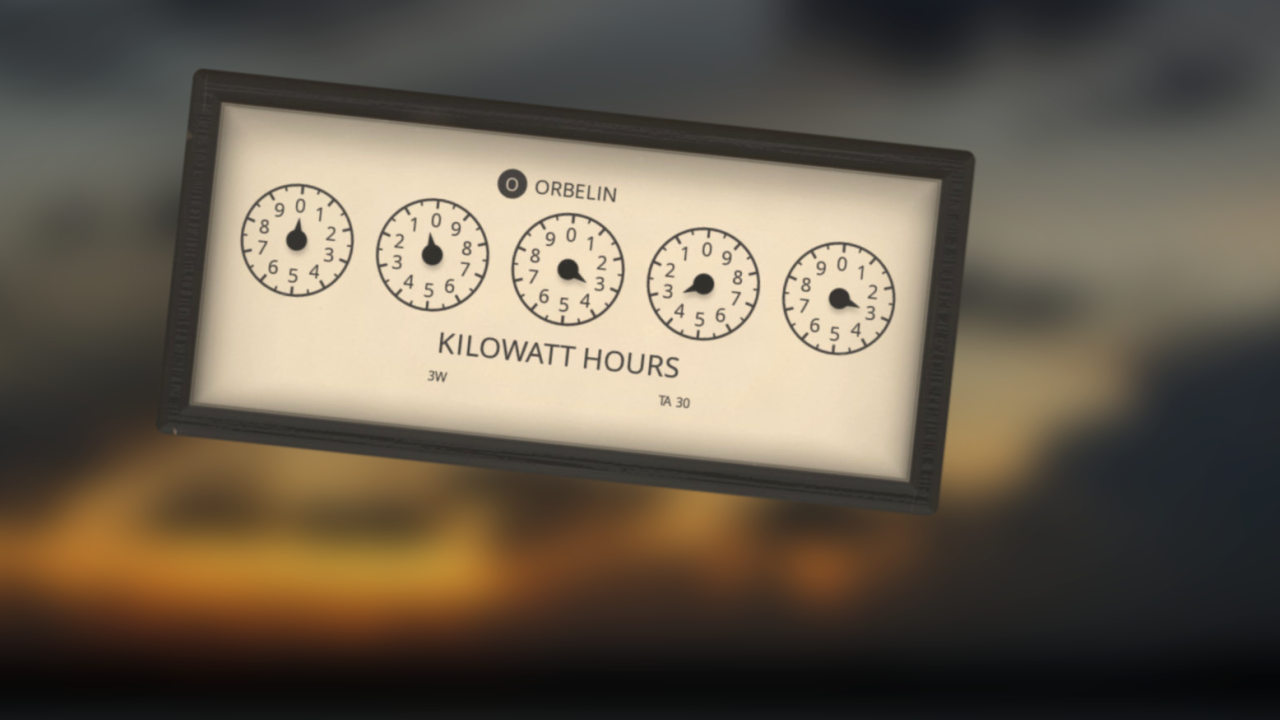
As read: 333 kWh
